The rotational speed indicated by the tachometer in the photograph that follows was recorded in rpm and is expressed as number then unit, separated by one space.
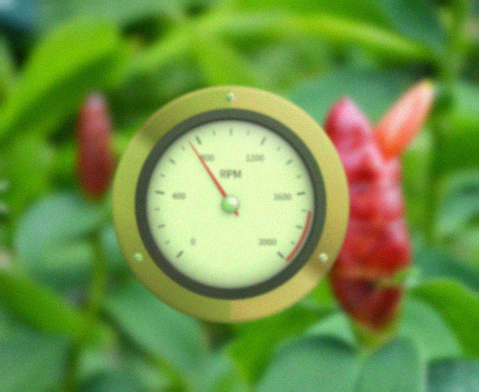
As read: 750 rpm
